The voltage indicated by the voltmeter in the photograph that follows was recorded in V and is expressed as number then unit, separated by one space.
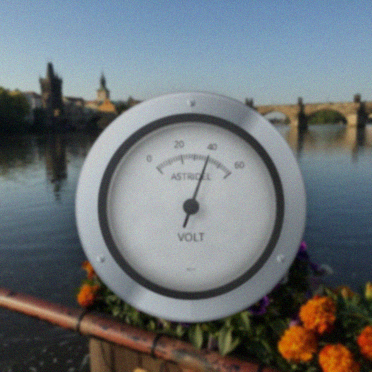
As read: 40 V
